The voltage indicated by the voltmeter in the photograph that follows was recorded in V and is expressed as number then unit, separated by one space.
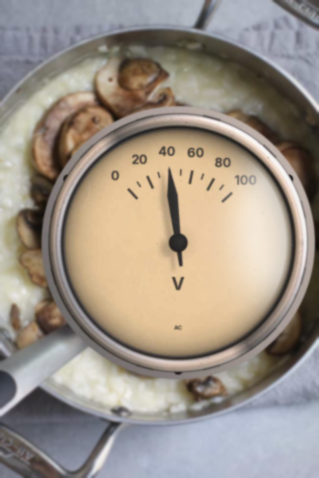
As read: 40 V
